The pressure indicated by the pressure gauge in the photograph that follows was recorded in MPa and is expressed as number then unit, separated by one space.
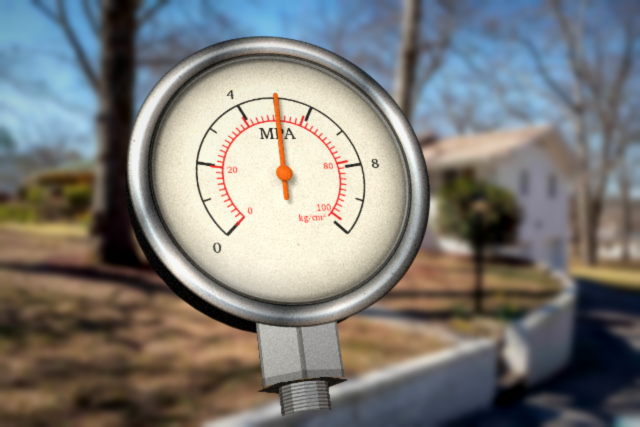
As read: 5 MPa
